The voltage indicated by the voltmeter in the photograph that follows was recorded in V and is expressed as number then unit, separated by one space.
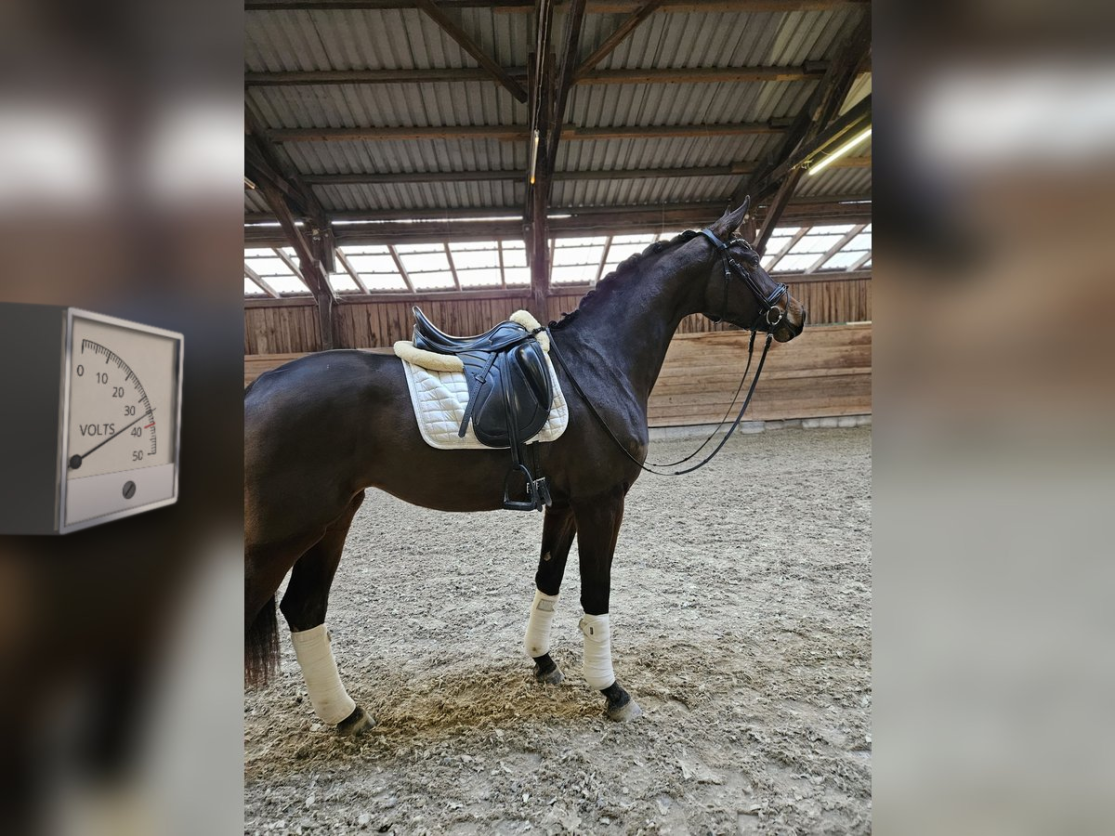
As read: 35 V
